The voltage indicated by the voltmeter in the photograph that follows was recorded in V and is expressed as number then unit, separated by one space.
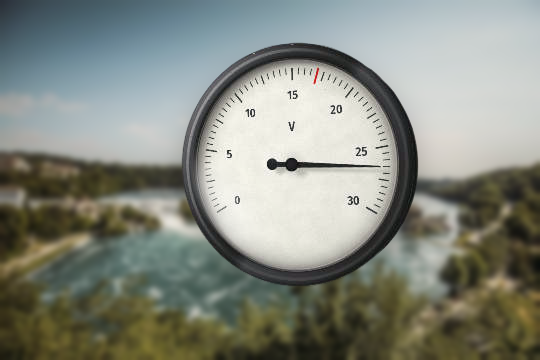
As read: 26.5 V
